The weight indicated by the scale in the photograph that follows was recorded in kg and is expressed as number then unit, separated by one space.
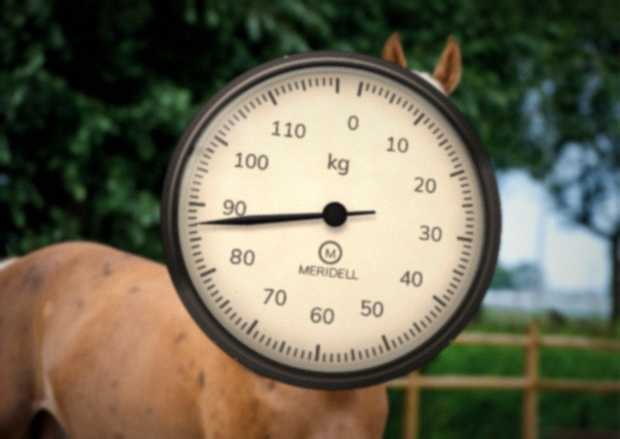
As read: 87 kg
